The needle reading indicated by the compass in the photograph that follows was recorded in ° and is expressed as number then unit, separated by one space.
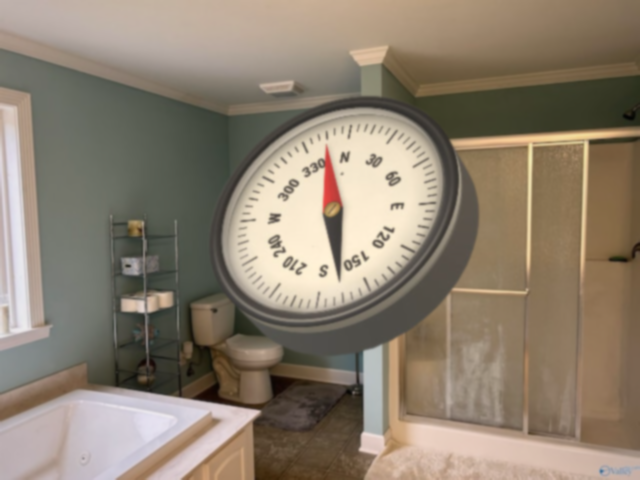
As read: 345 °
